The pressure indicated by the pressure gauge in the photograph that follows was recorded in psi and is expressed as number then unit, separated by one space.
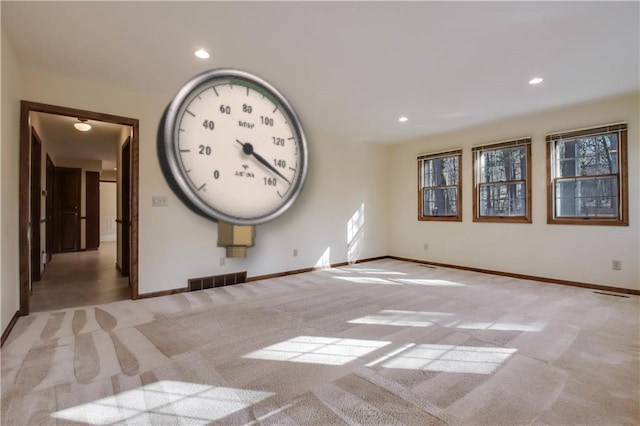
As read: 150 psi
